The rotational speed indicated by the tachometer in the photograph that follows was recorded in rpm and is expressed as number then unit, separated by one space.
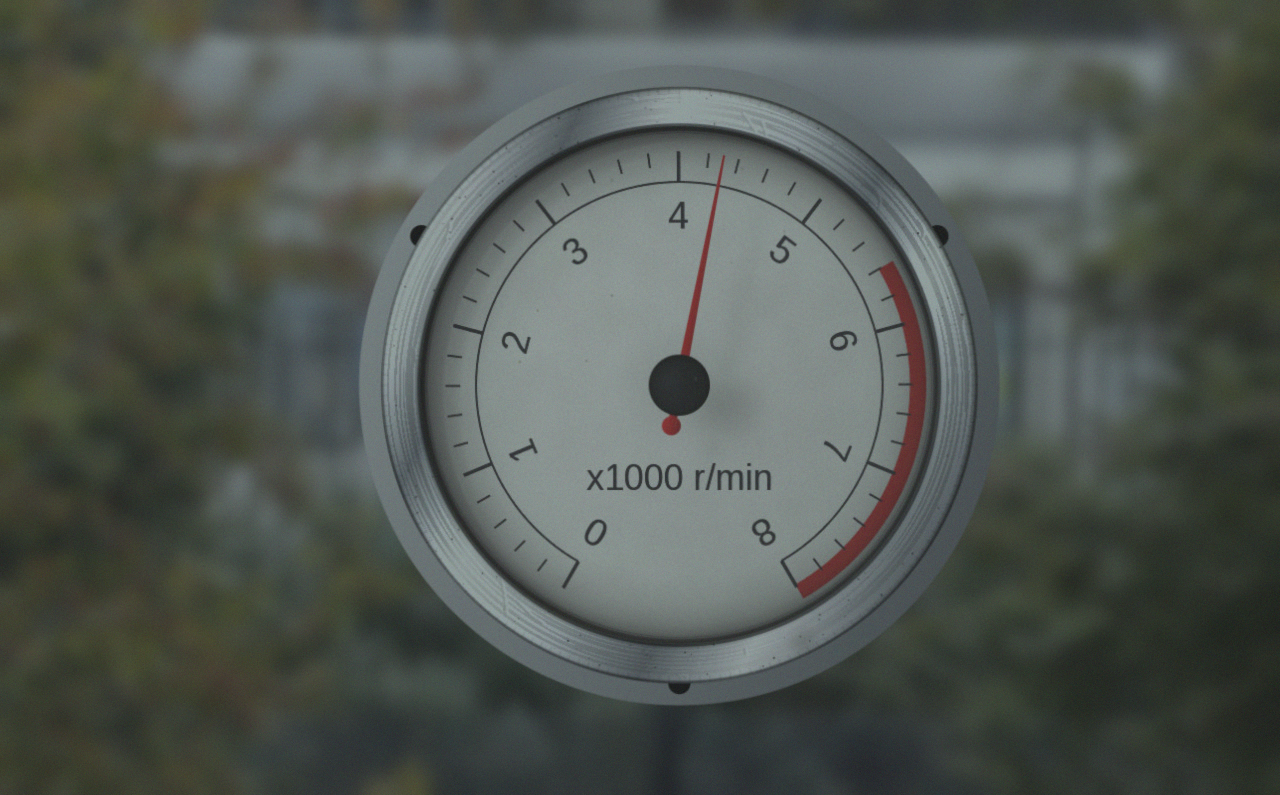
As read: 4300 rpm
